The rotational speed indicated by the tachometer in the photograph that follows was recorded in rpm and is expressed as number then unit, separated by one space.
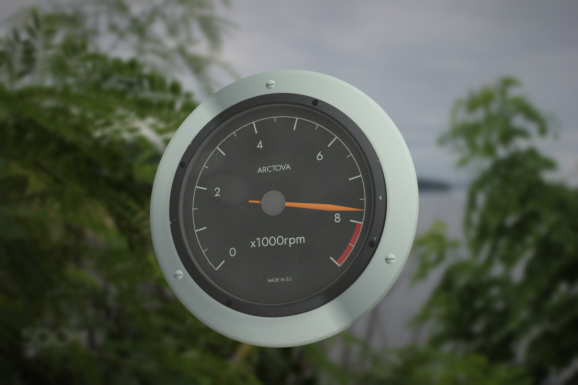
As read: 7750 rpm
